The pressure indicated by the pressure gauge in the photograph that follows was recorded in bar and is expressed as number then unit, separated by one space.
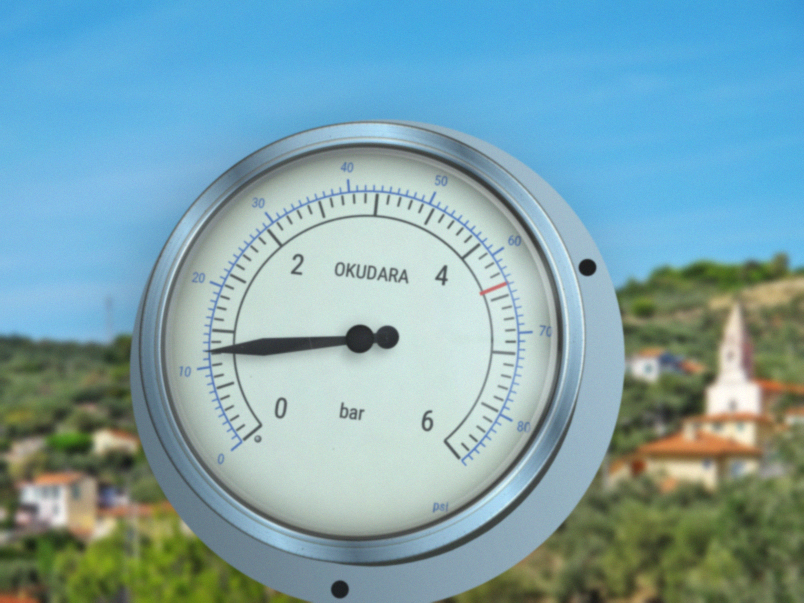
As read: 0.8 bar
